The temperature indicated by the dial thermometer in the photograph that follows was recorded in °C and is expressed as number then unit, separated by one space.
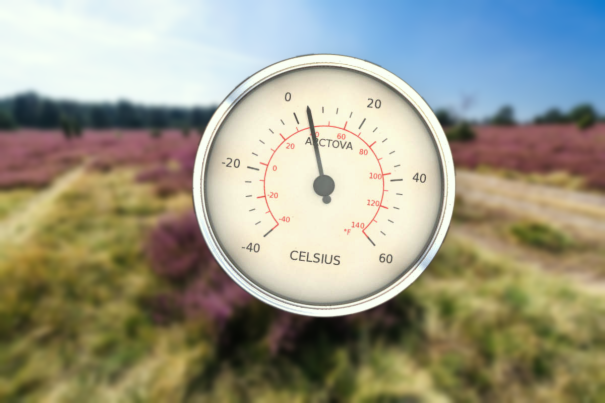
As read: 4 °C
